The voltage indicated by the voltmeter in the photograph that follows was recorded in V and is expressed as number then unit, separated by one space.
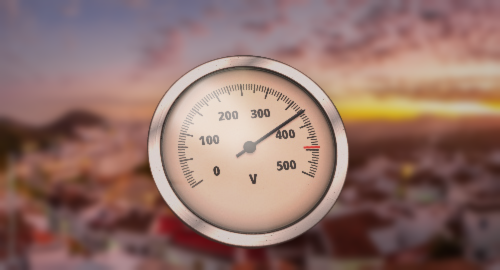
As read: 375 V
